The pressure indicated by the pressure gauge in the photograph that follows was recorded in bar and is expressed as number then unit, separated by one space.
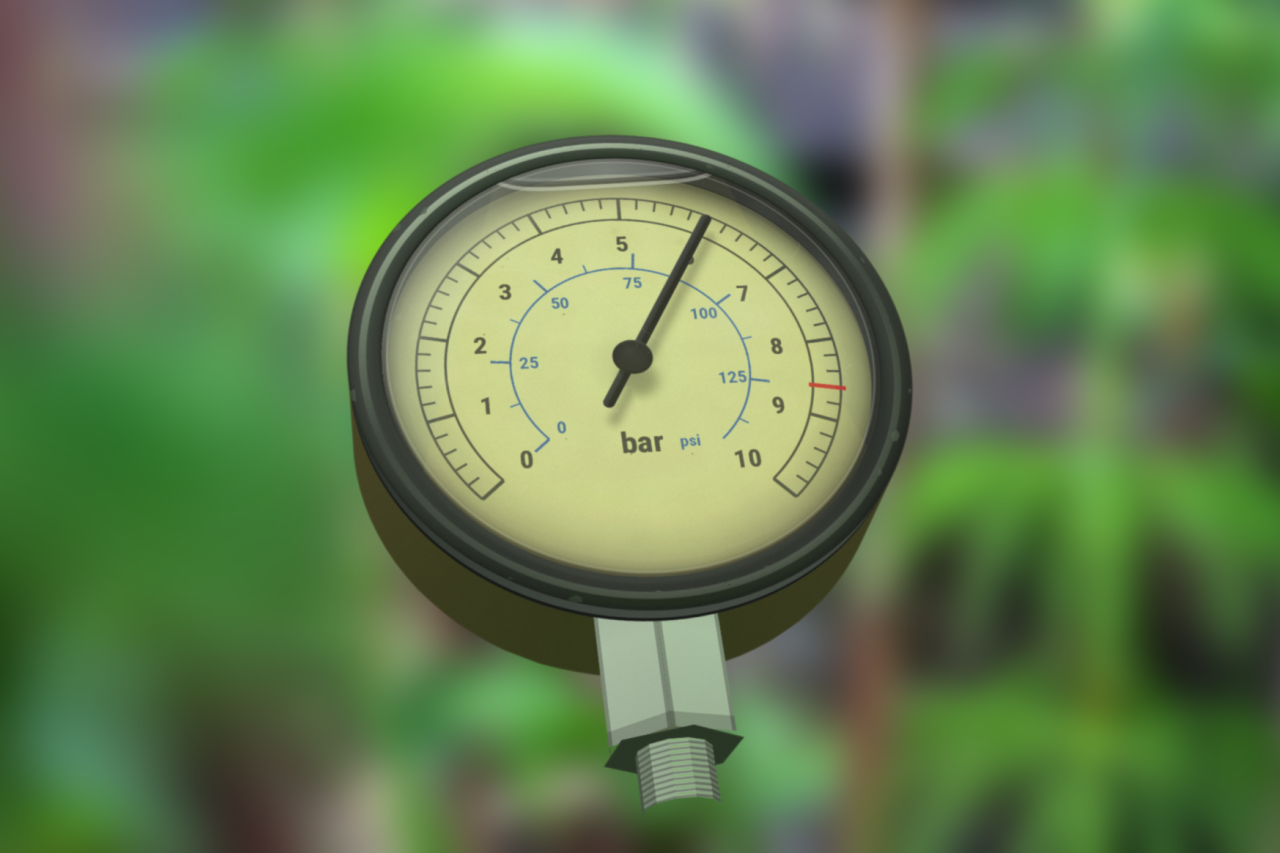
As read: 6 bar
